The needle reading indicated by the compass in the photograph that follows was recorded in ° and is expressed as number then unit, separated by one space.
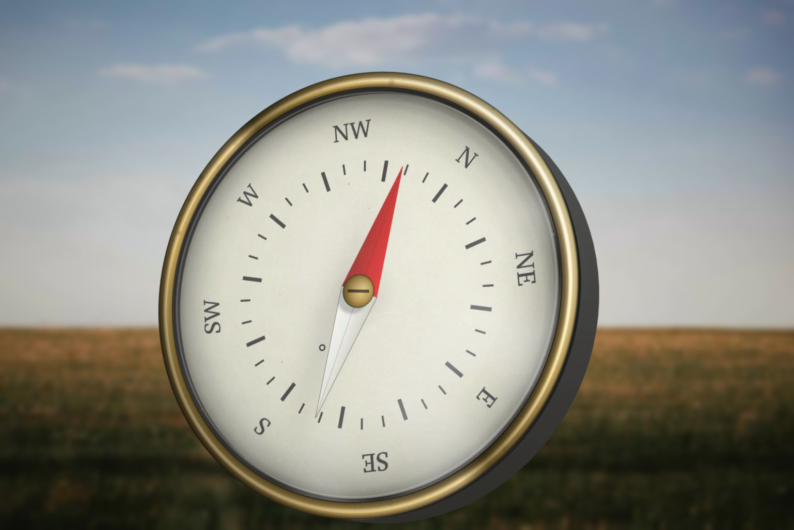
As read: 340 °
